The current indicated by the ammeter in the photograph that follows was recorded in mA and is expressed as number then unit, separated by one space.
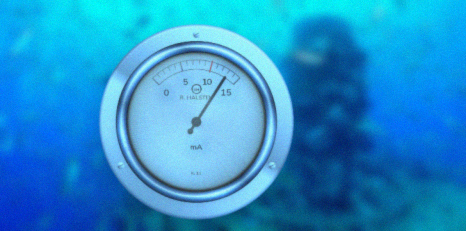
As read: 13 mA
